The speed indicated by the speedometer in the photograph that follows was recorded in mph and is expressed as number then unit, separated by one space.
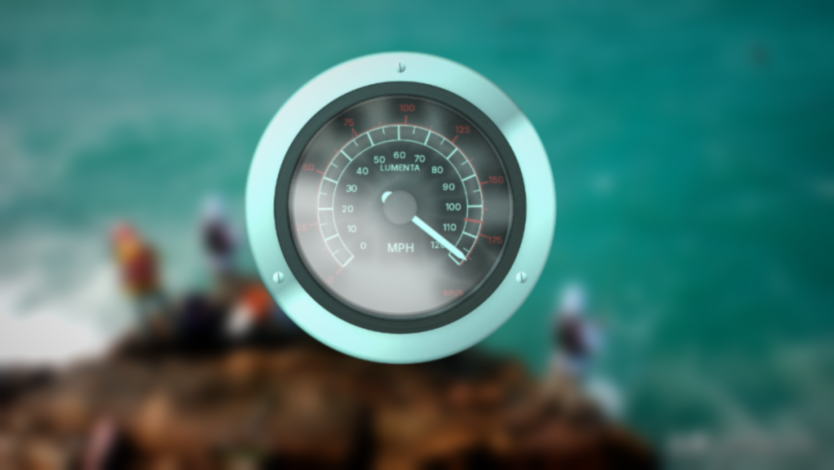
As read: 117.5 mph
